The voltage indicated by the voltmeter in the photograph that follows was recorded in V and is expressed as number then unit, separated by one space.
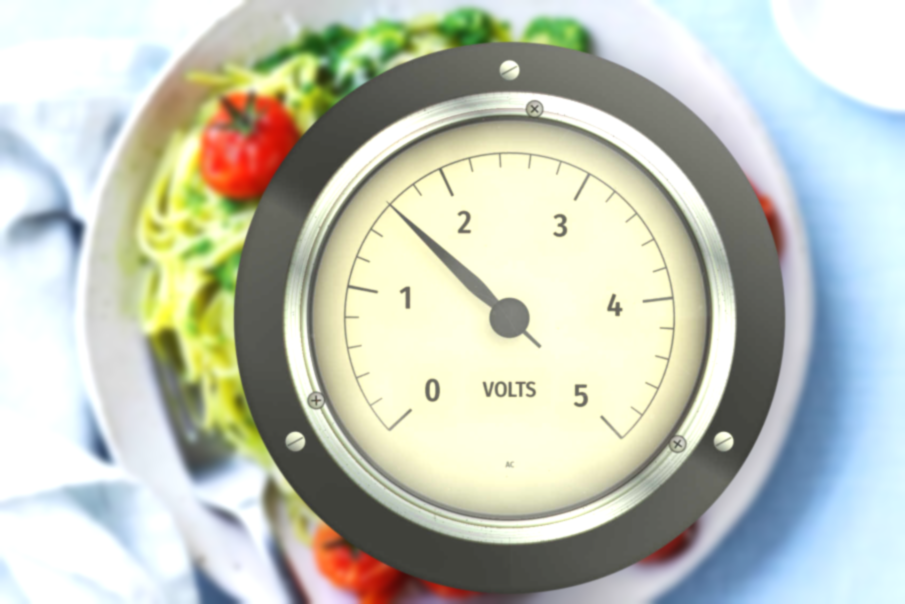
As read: 1.6 V
